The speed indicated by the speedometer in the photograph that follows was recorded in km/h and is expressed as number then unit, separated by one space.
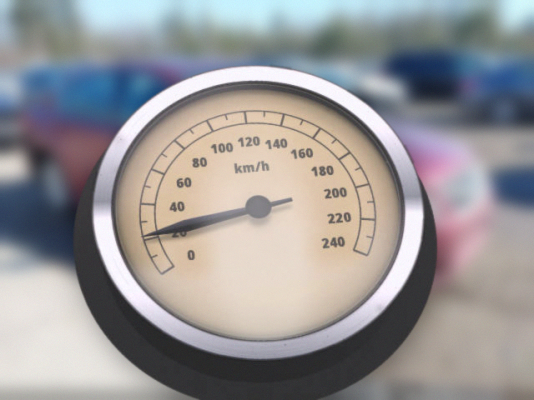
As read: 20 km/h
